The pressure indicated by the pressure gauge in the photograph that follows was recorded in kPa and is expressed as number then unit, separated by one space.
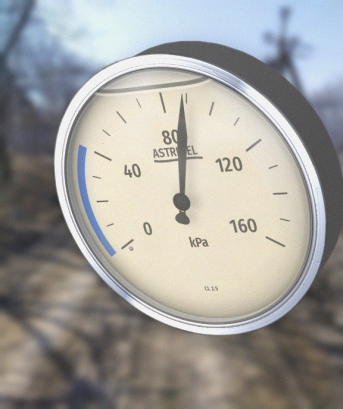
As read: 90 kPa
